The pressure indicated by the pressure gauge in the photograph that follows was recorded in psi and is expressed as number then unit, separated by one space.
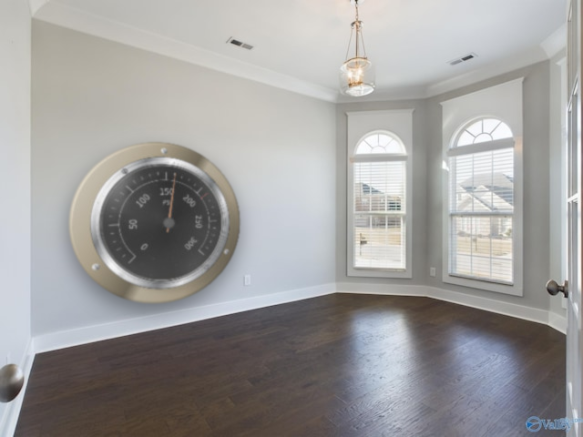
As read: 160 psi
